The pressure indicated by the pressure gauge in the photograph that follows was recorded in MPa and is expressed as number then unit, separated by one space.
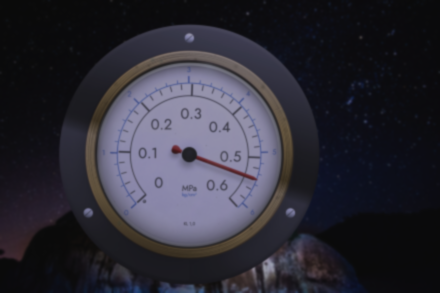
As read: 0.54 MPa
